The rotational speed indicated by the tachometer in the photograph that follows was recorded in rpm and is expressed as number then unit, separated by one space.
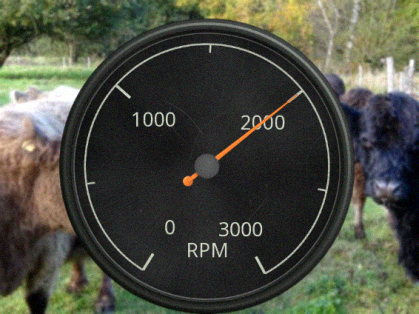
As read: 2000 rpm
